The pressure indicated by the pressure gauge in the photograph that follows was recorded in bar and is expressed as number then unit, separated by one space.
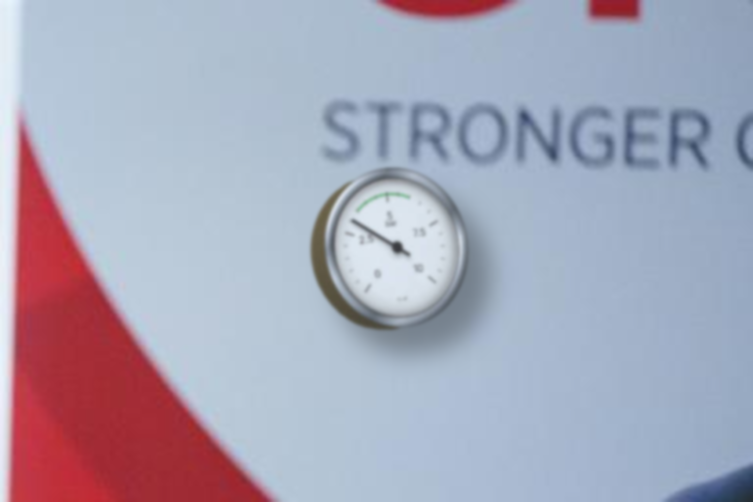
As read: 3 bar
